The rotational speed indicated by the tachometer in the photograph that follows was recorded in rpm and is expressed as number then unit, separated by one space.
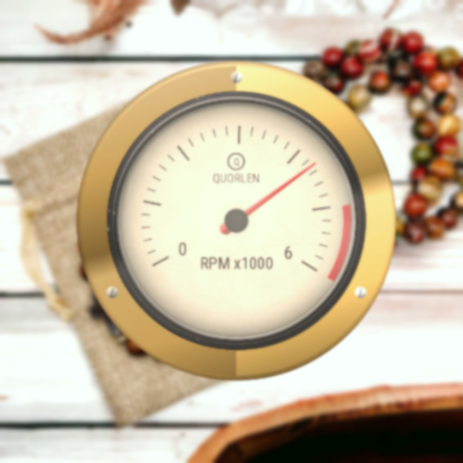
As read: 4300 rpm
